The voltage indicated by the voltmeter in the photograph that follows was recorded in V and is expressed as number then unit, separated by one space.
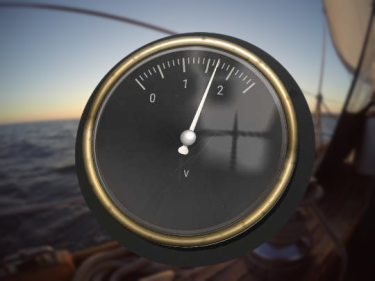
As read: 1.7 V
